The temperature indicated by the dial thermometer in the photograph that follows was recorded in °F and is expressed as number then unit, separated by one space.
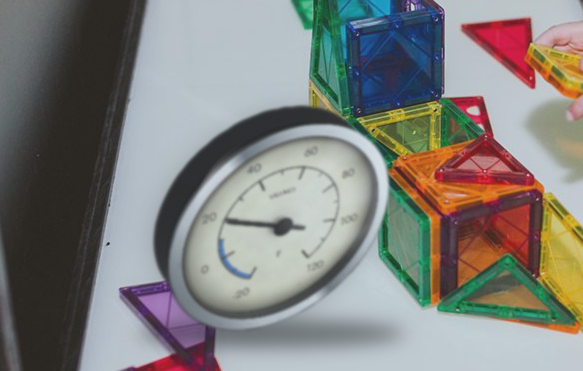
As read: 20 °F
